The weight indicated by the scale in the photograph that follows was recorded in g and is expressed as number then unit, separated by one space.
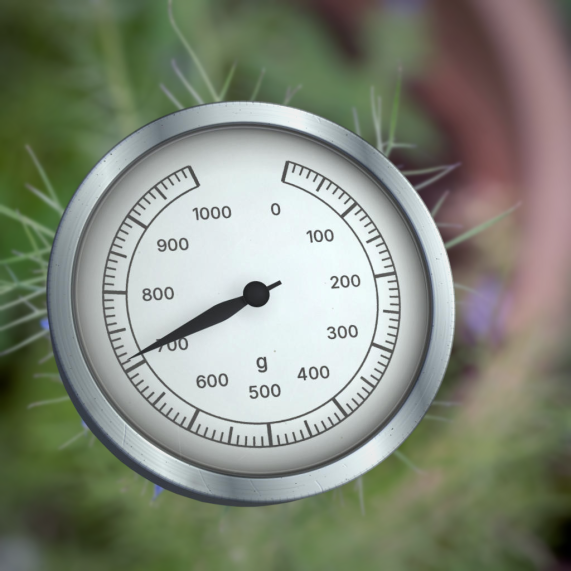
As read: 710 g
